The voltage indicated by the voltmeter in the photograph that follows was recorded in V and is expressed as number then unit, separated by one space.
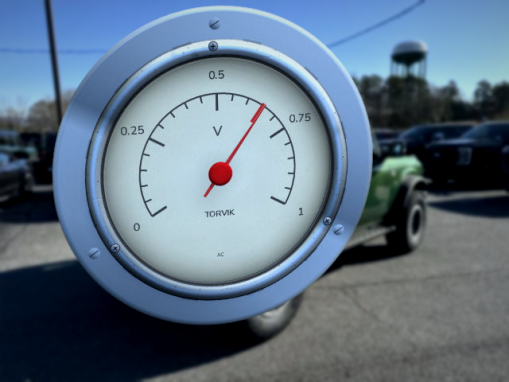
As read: 0.65 V
